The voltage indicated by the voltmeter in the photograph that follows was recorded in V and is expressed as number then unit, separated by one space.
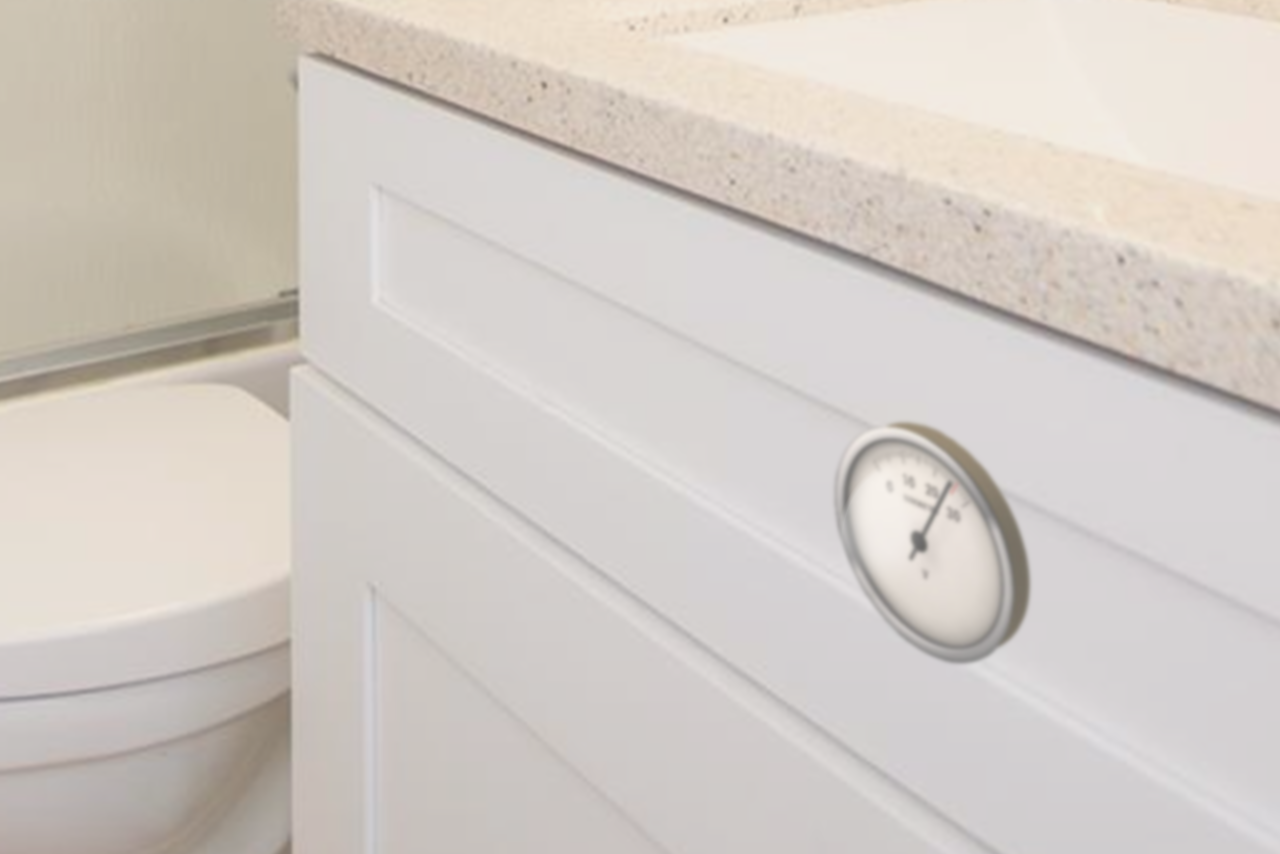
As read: 25 V
